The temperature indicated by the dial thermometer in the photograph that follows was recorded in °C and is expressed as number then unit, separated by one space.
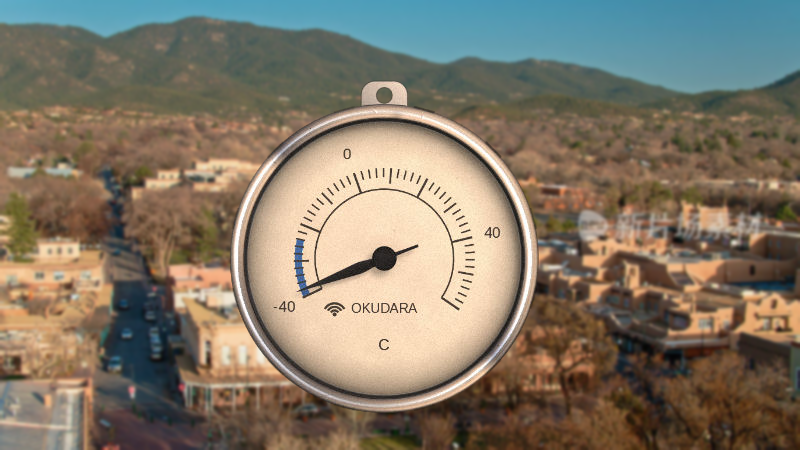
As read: -38 °C
